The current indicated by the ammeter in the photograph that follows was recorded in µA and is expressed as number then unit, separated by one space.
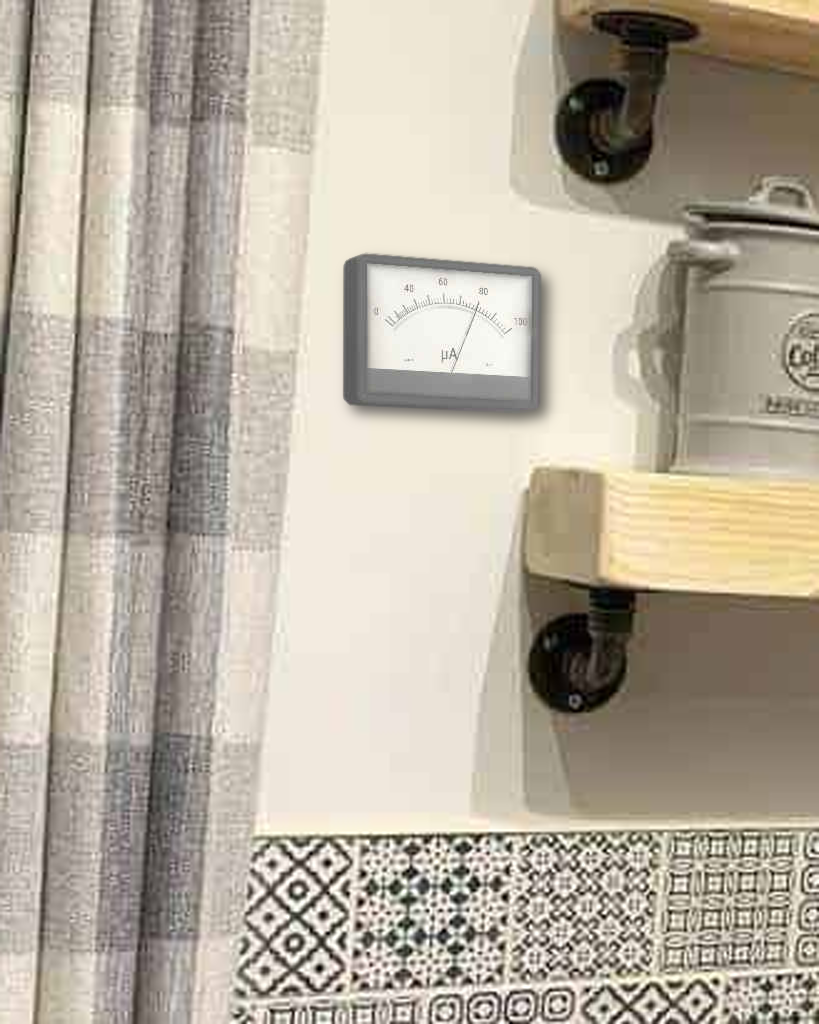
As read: 80 µA
